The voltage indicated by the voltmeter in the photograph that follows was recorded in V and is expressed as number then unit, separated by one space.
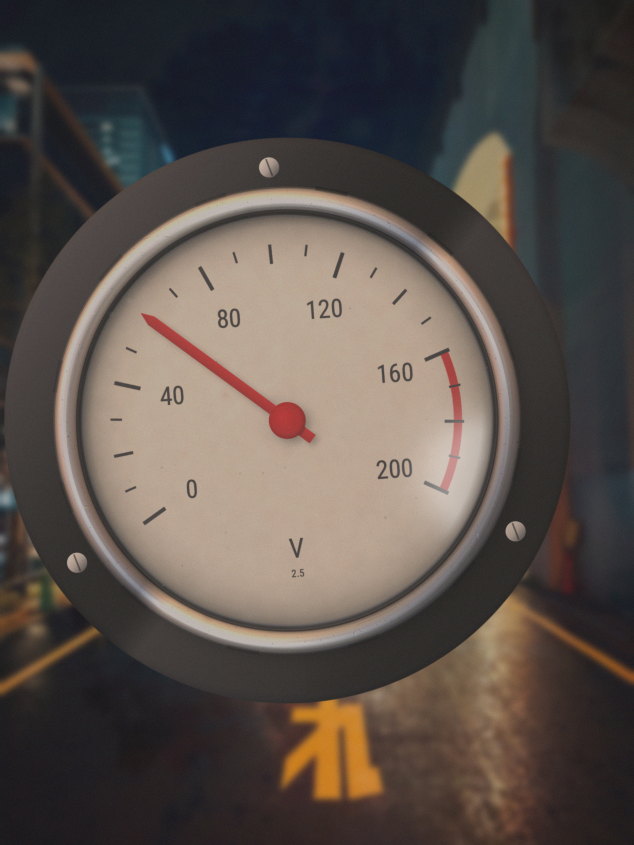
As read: 60 V
